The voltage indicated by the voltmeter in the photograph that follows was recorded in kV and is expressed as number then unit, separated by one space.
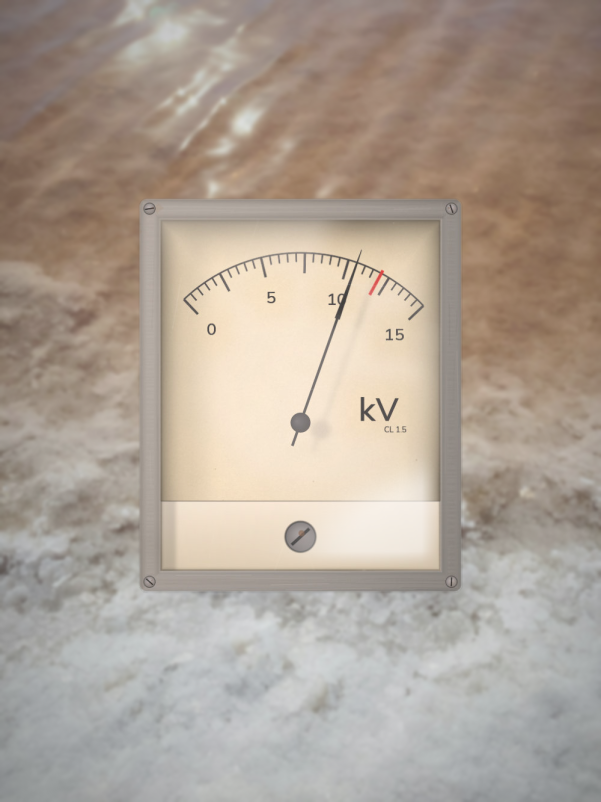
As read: 10.5 kV
